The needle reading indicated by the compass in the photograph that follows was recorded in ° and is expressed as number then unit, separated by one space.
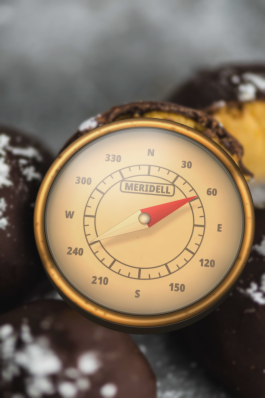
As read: 60 °
